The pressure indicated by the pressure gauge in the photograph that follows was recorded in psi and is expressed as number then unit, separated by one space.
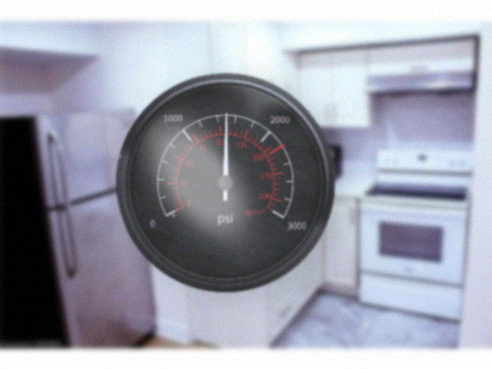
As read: 1500 psi
